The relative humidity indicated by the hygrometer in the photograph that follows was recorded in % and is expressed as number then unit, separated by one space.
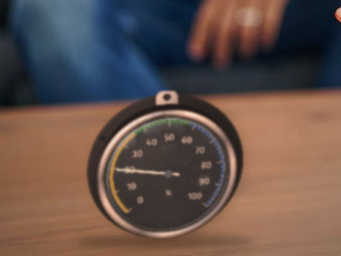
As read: 20 %
